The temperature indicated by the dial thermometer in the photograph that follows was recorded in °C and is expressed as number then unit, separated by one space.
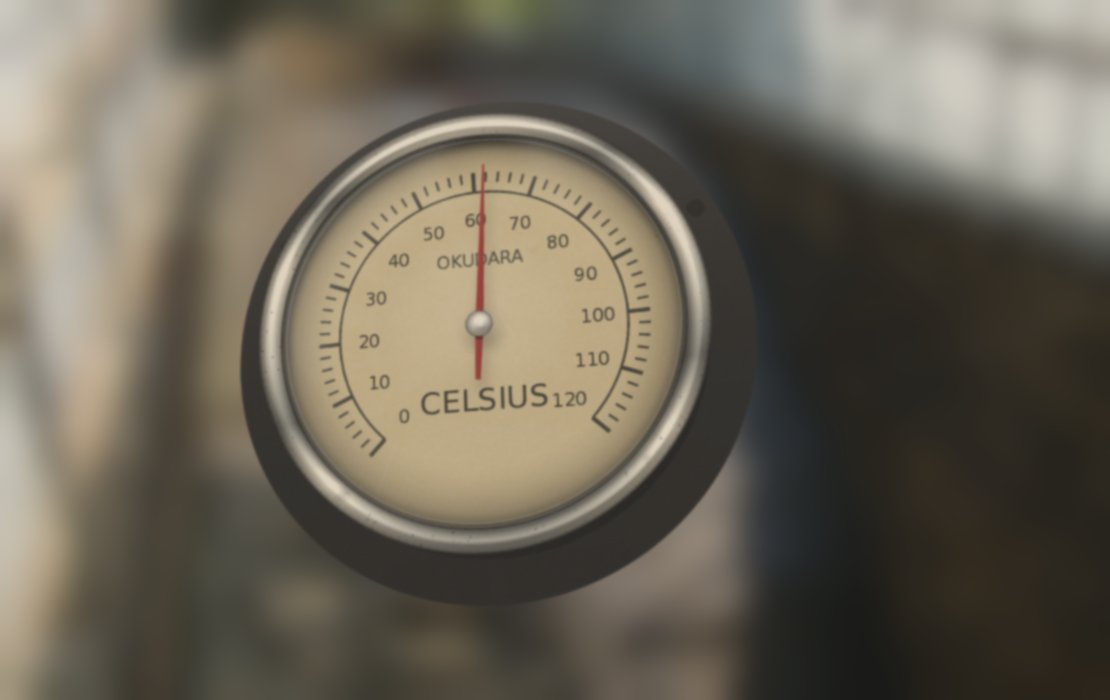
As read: 62 °C
